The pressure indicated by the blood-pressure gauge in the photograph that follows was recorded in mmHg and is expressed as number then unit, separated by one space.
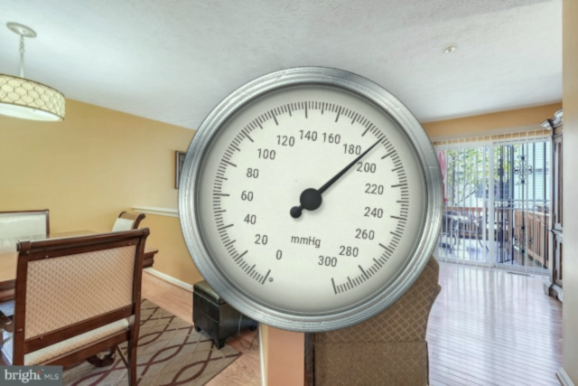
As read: 190 mmHg
